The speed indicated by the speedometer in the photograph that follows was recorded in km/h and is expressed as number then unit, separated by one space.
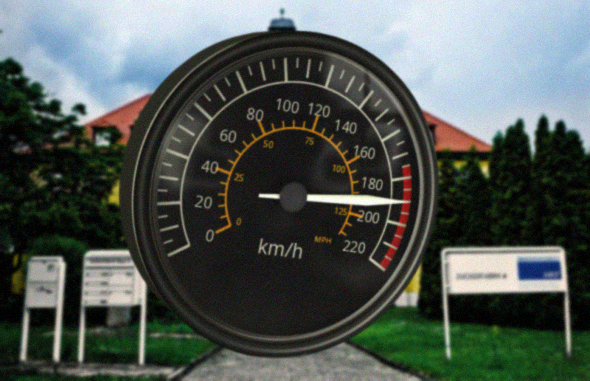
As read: 190 km/h
